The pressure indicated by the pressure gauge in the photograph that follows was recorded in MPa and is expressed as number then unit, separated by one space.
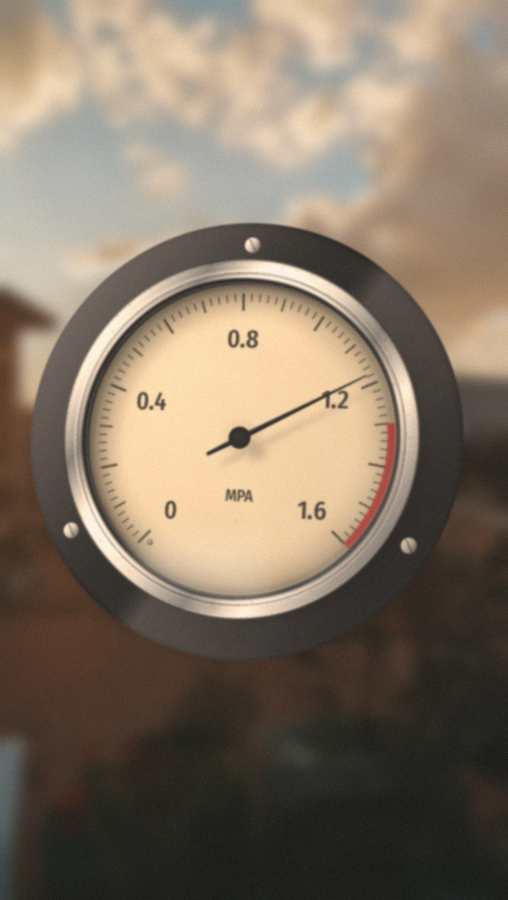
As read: 1.18 MPa
